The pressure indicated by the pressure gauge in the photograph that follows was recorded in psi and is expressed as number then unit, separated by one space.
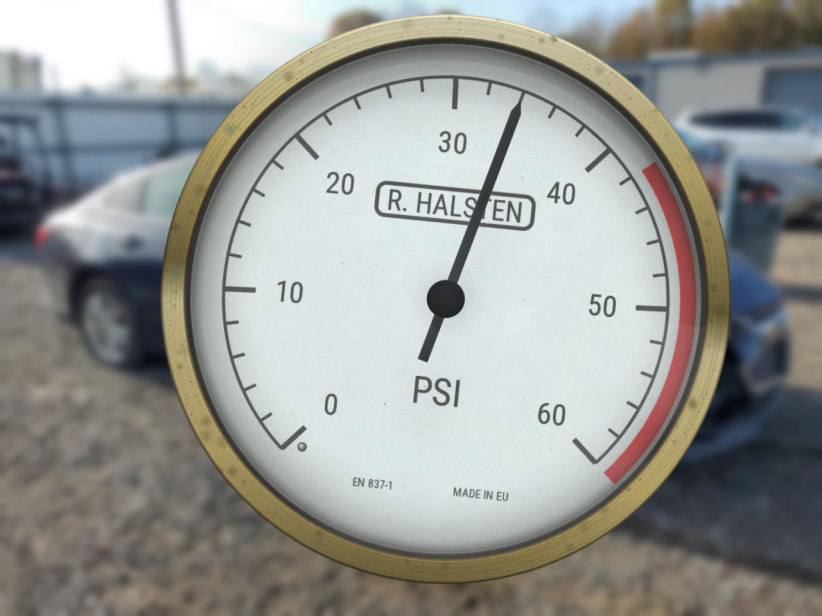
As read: 34 psi
